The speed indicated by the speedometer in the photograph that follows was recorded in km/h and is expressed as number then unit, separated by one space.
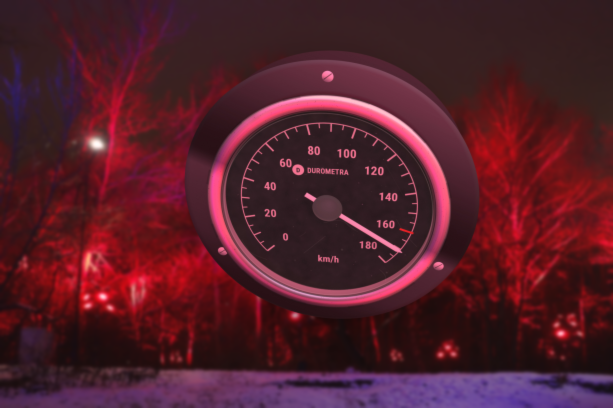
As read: 170 km/h
